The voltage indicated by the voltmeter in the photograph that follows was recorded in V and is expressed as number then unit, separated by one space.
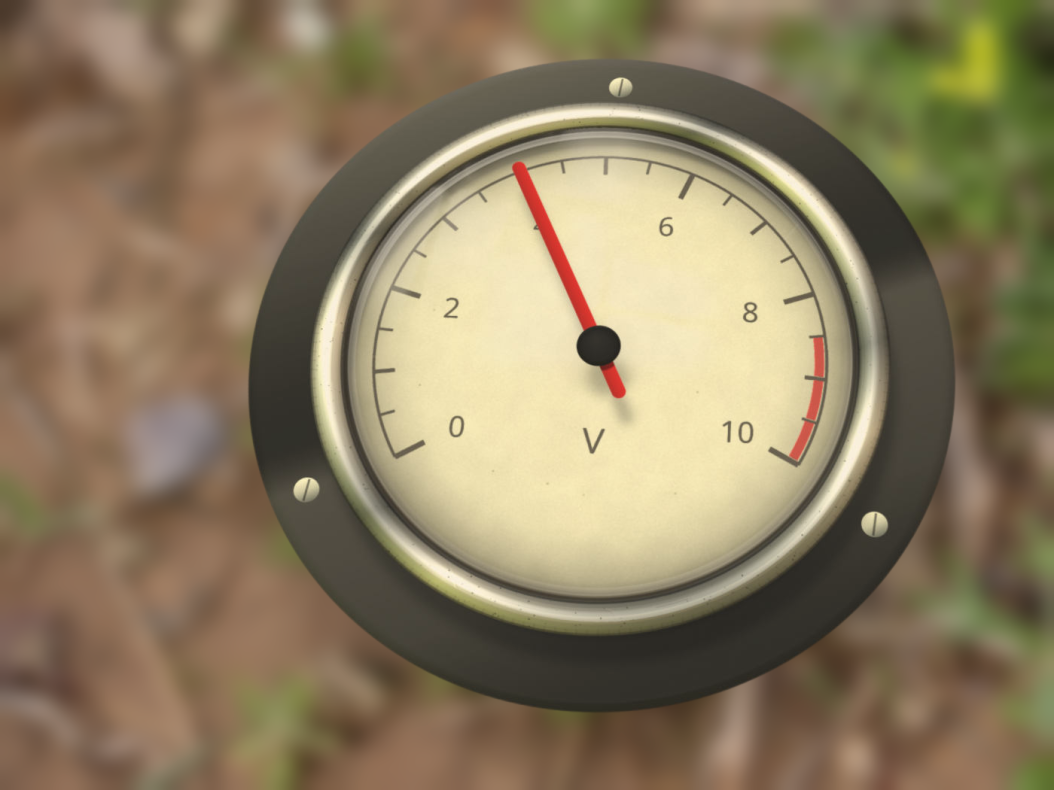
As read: 4 V
